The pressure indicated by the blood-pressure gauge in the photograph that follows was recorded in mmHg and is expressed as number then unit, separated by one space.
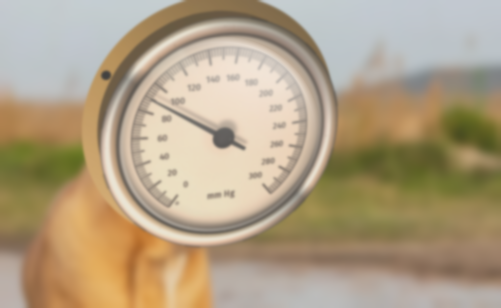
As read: 90 mmHg
